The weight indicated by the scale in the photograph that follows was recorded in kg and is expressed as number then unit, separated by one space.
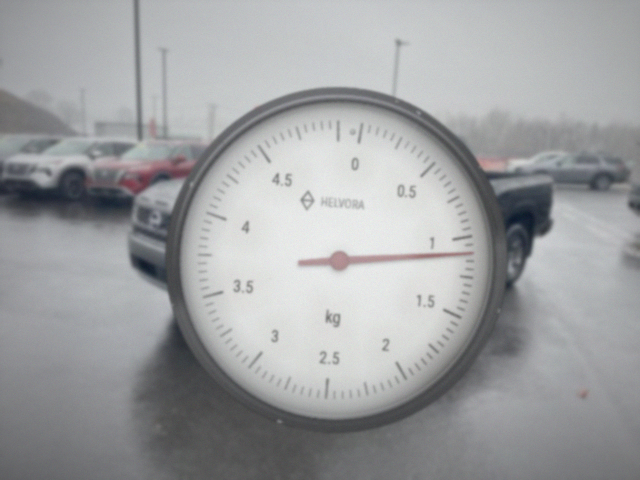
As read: 1.1 kg
